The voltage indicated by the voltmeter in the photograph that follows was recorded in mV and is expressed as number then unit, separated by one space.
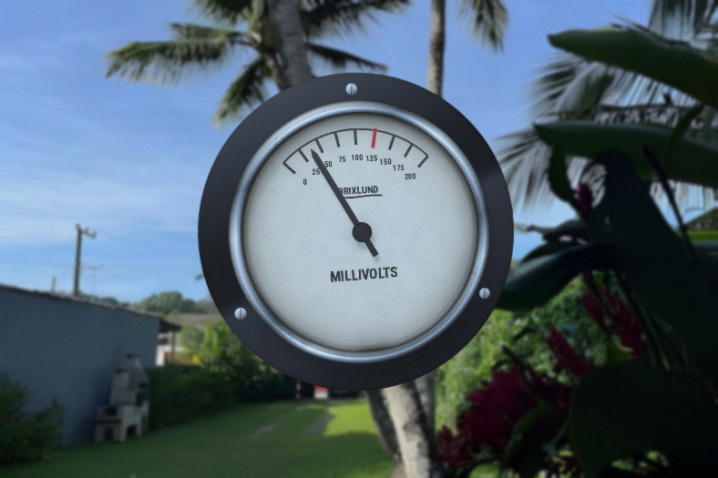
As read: 37.5 mV
